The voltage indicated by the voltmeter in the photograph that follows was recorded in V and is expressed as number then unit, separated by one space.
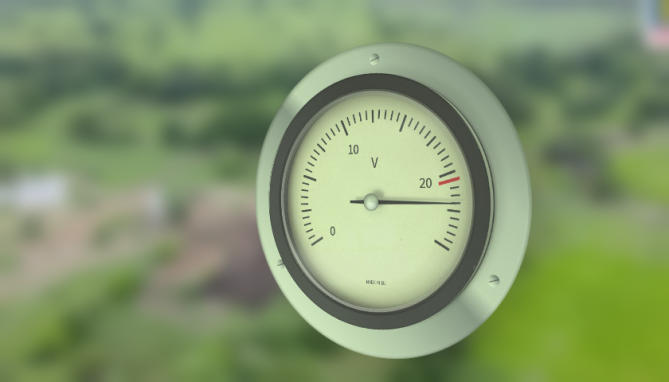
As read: 22 V
